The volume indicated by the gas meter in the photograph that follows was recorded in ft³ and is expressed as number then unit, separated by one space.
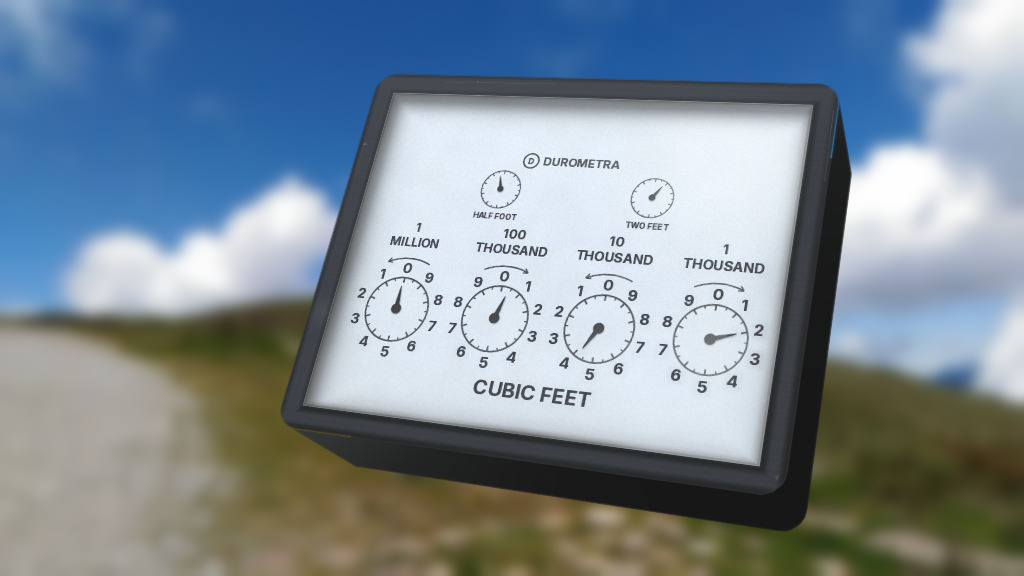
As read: 4200 ft³
